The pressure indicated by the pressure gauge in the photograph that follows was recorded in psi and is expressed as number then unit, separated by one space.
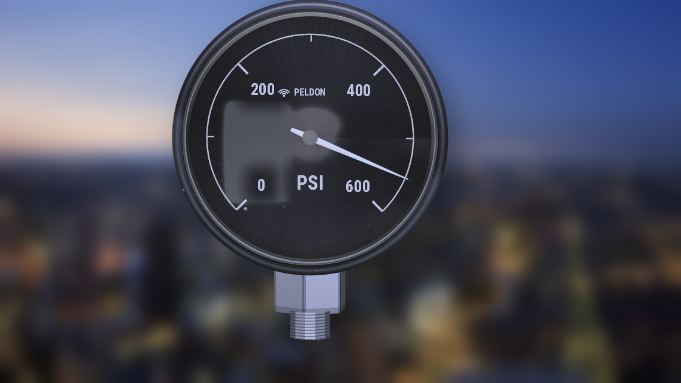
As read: 550 psi
